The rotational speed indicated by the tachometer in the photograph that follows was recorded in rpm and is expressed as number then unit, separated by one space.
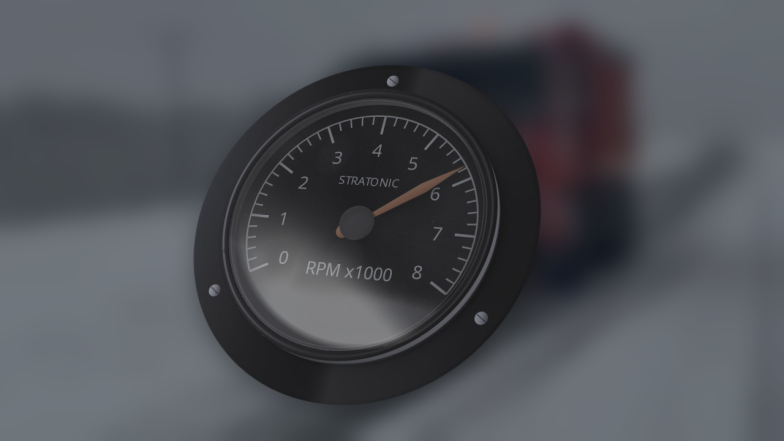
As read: 5800 rpm
